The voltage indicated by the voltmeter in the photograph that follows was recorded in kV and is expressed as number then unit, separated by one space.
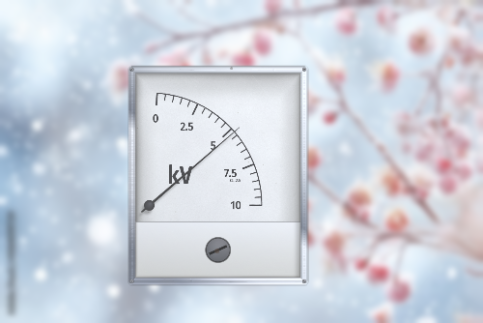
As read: 5.25 kV
